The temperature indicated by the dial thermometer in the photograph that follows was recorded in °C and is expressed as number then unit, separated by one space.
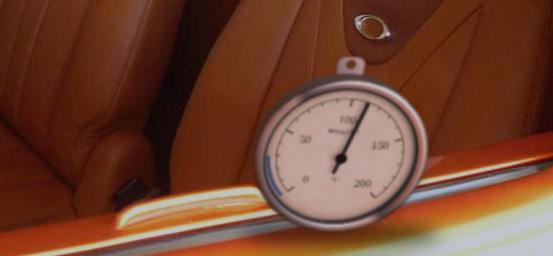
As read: 110 °C
